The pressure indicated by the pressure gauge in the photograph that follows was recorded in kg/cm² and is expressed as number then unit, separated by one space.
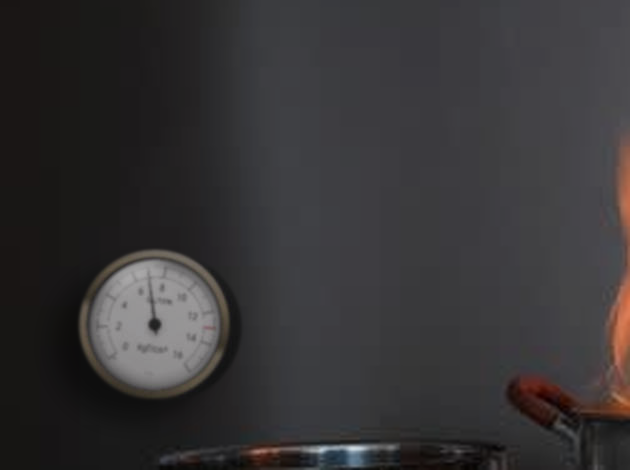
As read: 7 kg/cm²
